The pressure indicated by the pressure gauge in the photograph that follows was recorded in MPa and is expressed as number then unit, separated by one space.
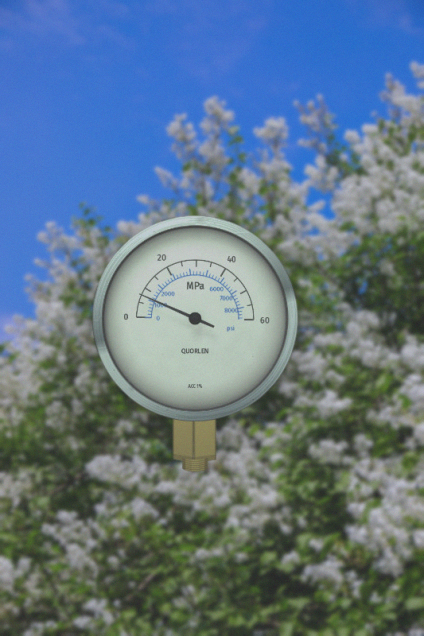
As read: 7.5 MPa
